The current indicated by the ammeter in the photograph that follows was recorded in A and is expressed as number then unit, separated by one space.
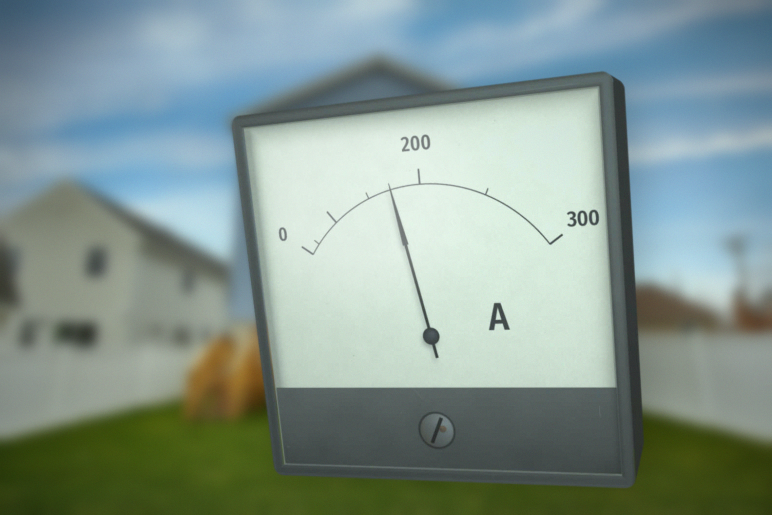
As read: 175 A
